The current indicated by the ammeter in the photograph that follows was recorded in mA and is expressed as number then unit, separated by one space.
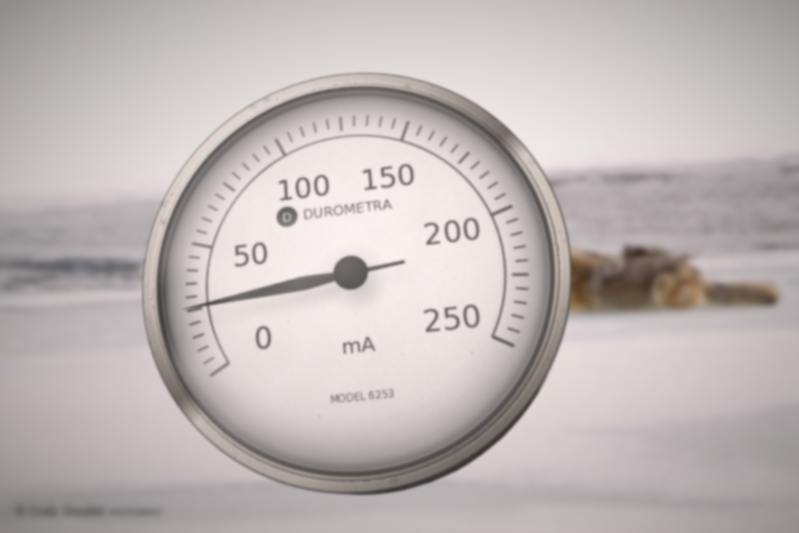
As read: 25 mA
